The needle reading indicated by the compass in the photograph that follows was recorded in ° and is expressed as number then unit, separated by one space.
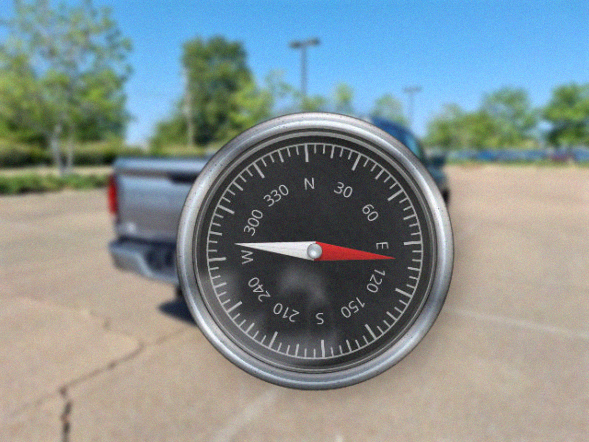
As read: 100 °
